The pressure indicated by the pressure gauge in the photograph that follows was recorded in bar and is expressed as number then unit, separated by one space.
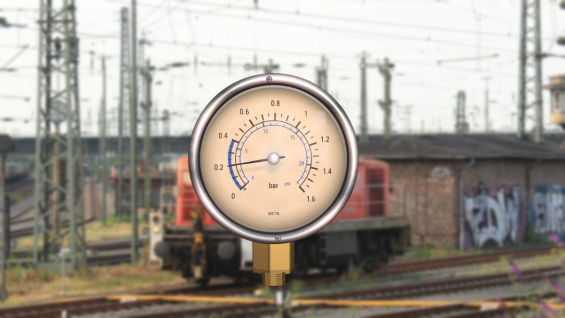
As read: 0.2 bar
